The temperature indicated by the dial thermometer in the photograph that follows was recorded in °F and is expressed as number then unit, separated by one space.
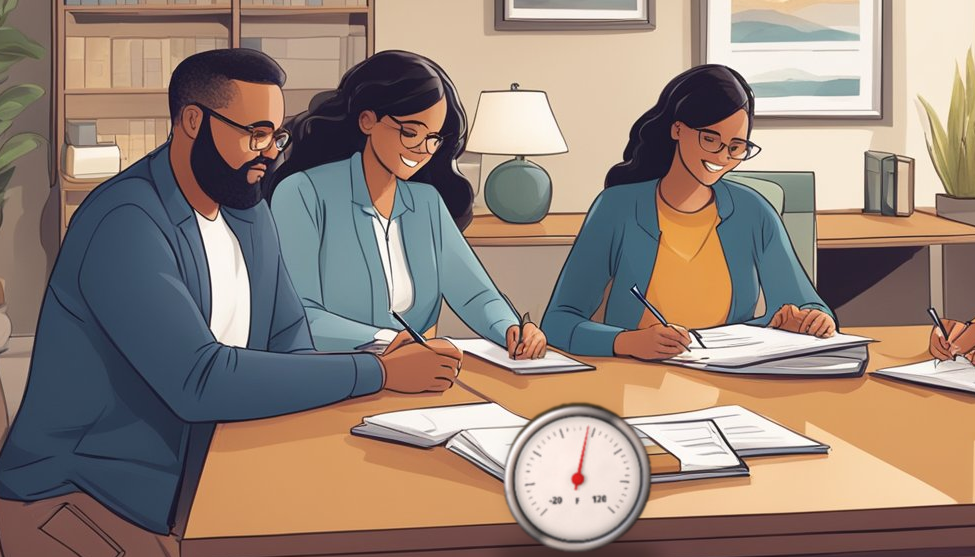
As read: 56 °F
